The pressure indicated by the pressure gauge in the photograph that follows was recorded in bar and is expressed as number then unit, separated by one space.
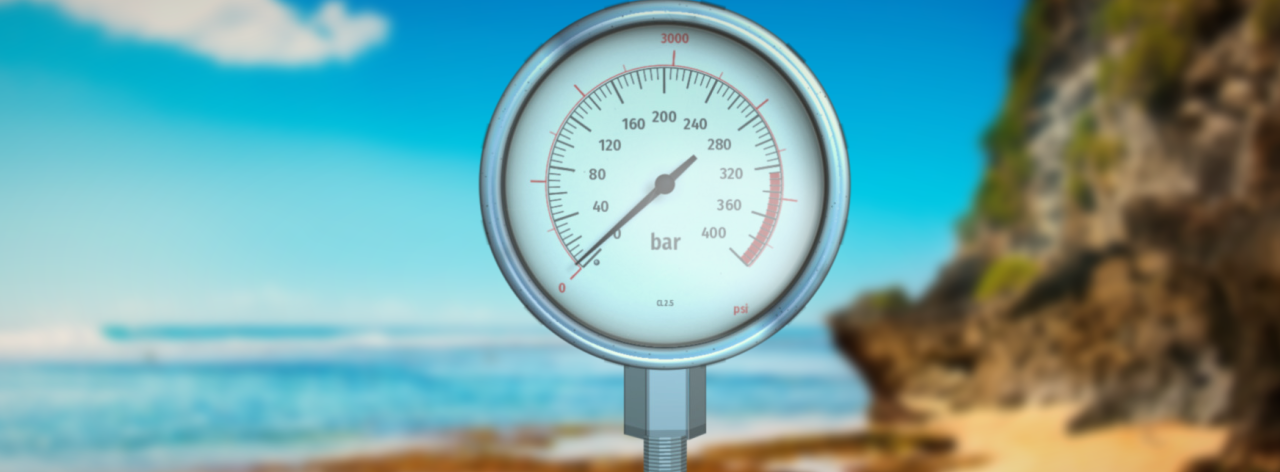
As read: 5 bar
